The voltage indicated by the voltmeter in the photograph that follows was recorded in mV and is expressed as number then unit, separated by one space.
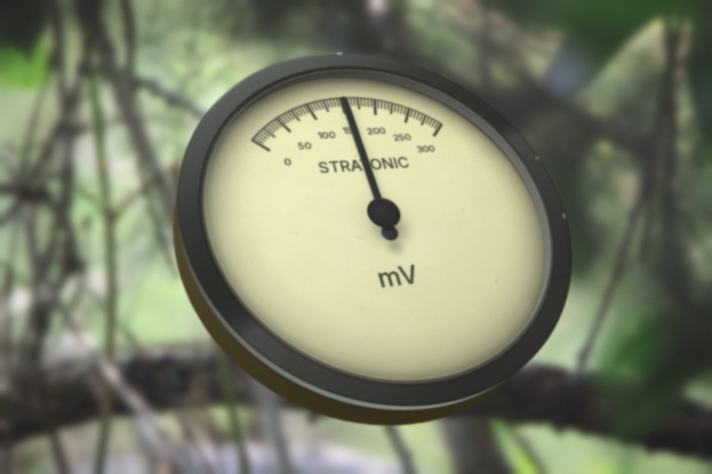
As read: 150 mV
